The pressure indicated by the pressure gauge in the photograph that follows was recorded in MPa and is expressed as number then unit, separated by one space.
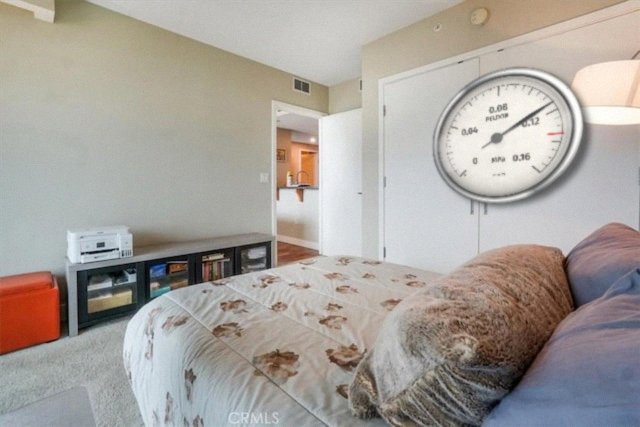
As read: 0.115 MPa
